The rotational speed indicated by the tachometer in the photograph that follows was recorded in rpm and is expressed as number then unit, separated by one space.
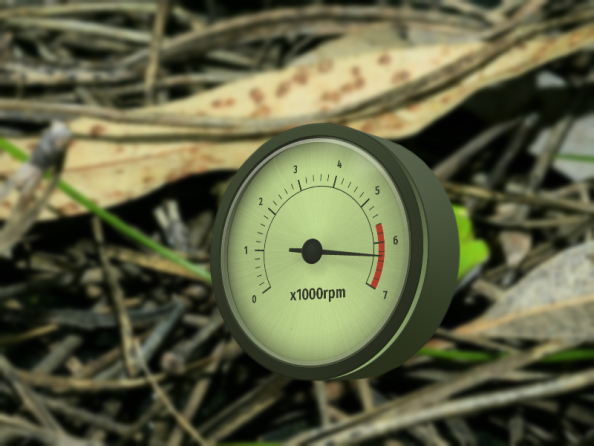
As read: 6300 rpm
